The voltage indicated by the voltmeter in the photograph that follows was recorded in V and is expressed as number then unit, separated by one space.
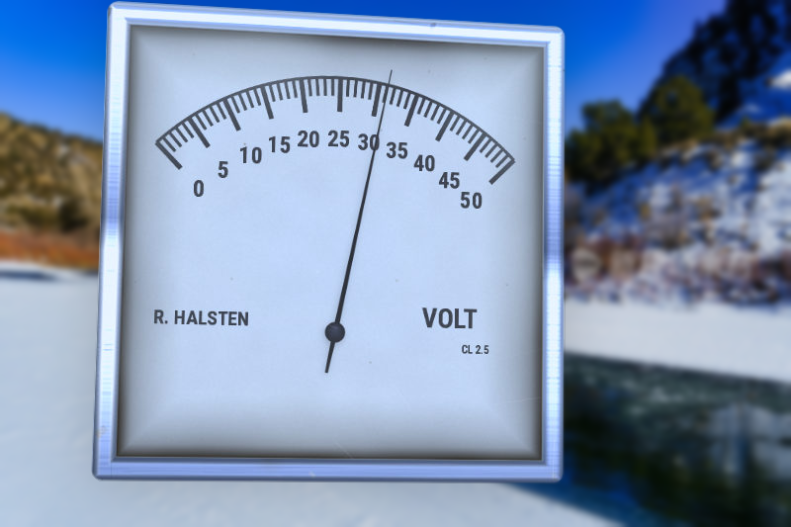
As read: 31 V
